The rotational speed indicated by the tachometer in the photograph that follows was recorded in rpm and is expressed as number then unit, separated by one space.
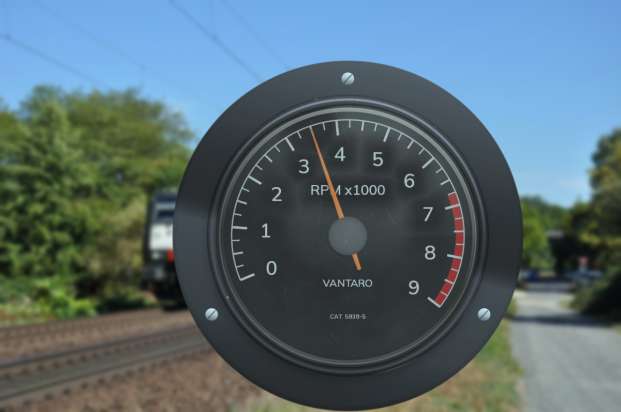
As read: 3500 rpm
